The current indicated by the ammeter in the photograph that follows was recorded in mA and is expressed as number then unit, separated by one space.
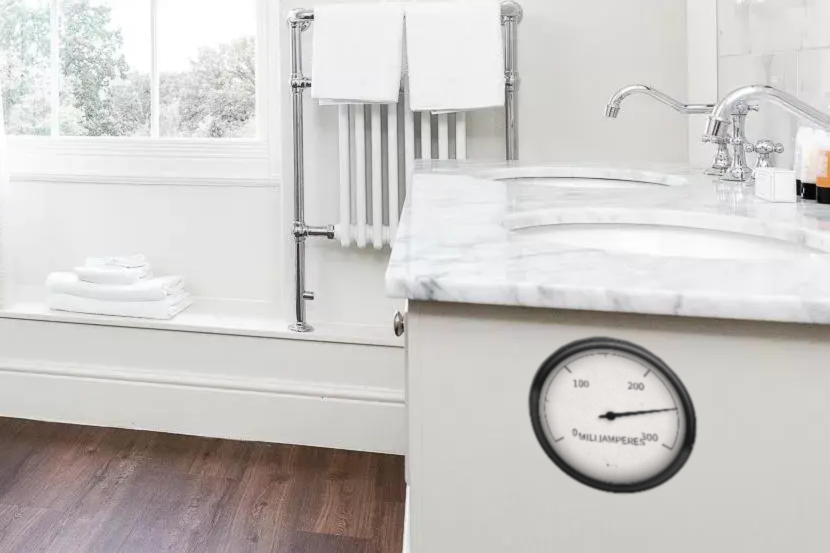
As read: 250 mA
